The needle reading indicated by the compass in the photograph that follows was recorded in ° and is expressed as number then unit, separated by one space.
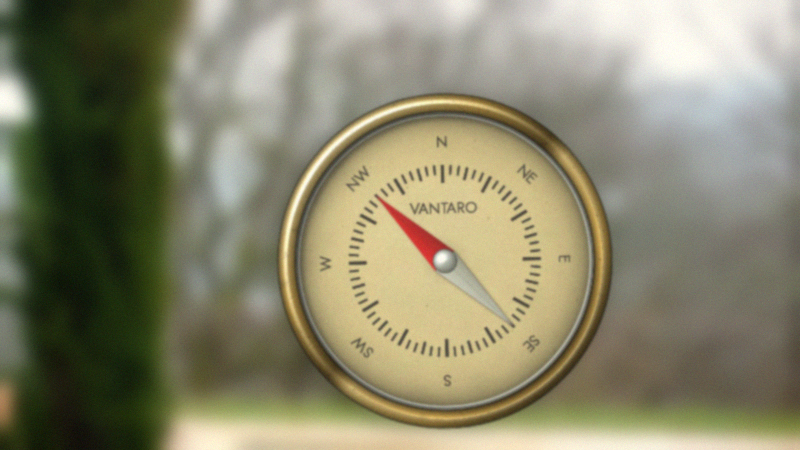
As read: 315 °
